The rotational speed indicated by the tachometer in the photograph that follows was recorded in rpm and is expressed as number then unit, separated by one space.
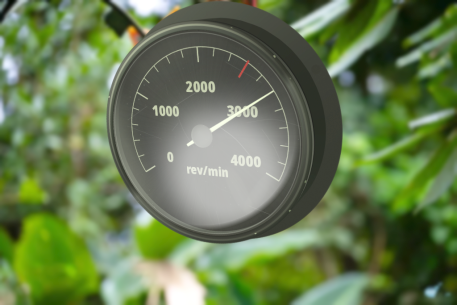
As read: 3000 rpm
